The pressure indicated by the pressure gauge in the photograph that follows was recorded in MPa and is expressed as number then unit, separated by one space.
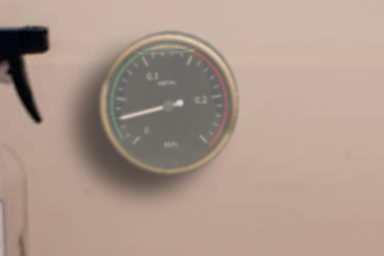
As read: 0.03 MPa
